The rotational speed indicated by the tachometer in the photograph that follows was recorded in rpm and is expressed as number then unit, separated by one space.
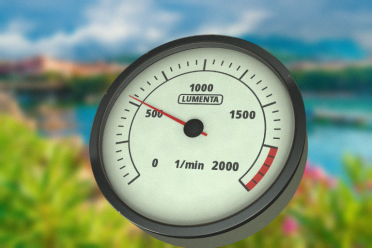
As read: 525 rpm
